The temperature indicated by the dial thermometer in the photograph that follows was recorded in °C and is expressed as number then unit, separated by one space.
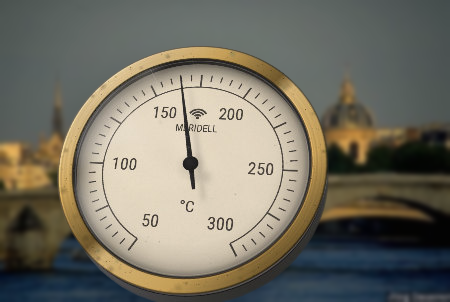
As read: 165 °C
